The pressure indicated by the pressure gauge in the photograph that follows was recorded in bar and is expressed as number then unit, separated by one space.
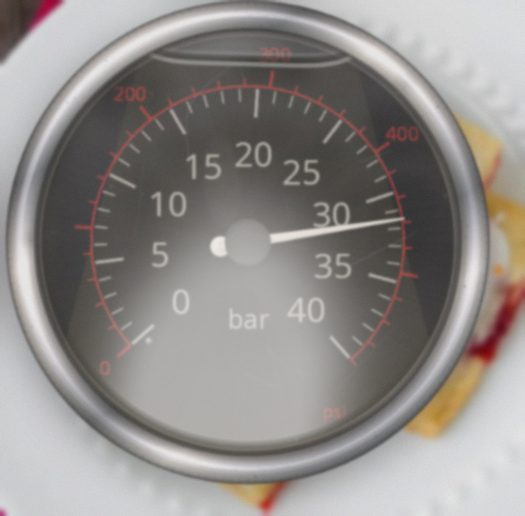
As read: 31.5 bar
